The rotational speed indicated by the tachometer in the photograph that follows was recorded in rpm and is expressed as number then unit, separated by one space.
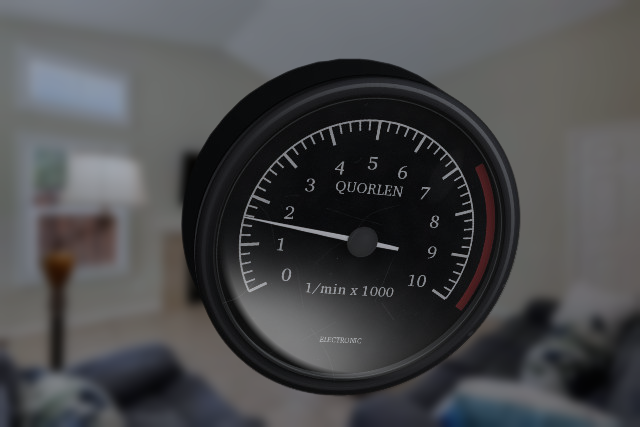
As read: 1600 rpm
